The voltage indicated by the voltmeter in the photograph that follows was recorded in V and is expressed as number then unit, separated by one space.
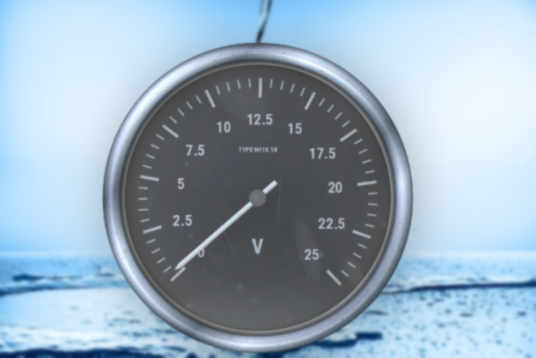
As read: 0.25 V
